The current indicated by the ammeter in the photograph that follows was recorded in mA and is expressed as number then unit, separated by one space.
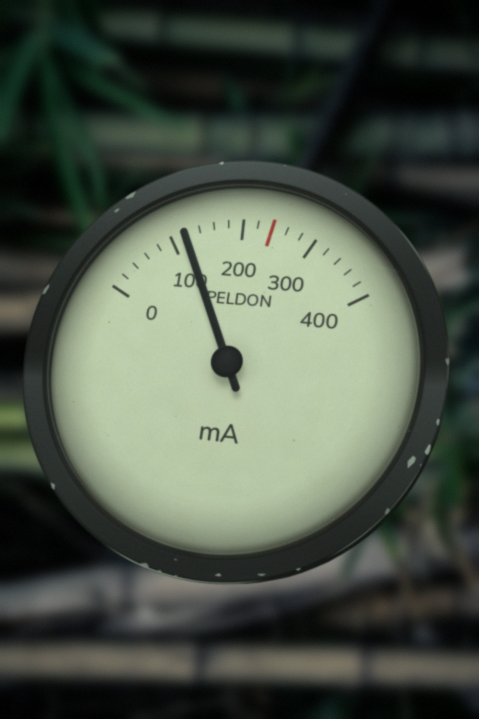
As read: 120 mA
